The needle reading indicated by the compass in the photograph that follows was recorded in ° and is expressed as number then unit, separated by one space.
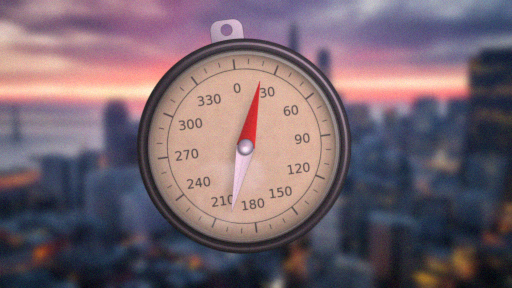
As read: 20 °
